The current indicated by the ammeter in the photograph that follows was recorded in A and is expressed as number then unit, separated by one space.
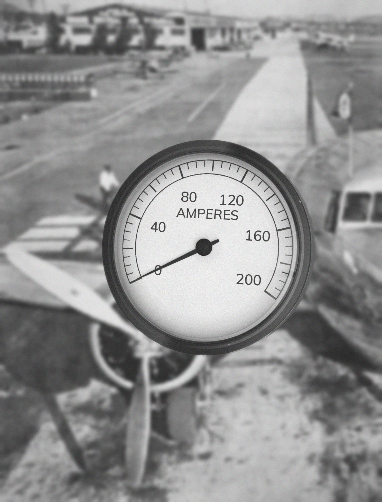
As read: 0 A
